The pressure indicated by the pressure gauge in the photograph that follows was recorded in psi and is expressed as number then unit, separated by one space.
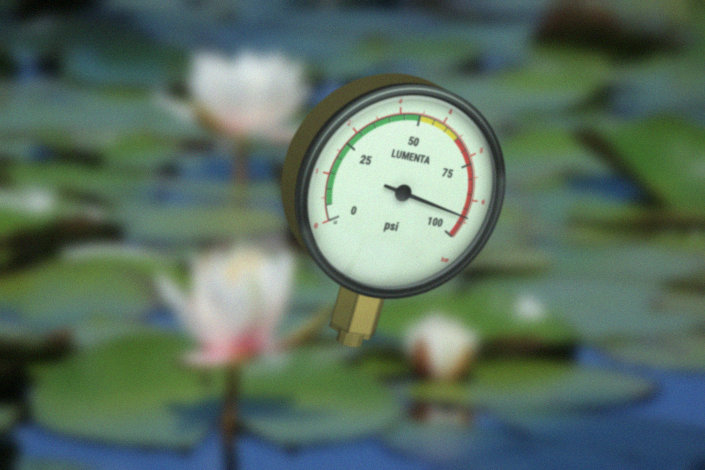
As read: 92.5 psi
